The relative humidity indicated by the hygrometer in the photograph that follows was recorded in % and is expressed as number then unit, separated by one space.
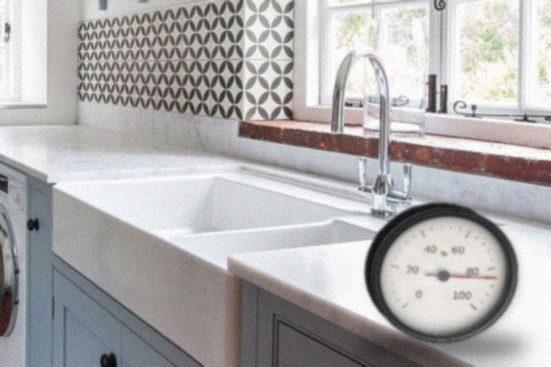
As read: 84 %
